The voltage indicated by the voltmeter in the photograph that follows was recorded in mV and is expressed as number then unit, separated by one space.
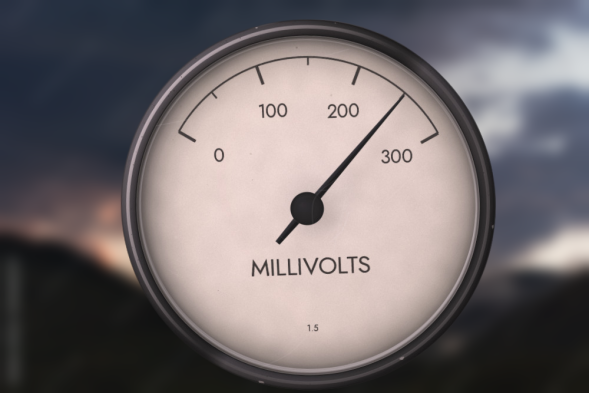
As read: 250 mV
